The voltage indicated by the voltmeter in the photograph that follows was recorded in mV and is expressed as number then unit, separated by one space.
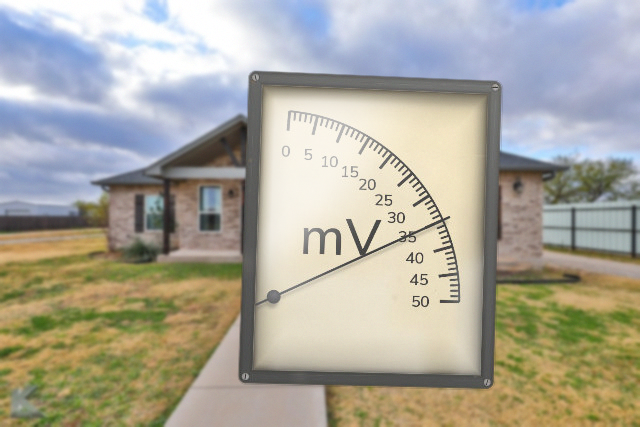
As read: 35 mV
